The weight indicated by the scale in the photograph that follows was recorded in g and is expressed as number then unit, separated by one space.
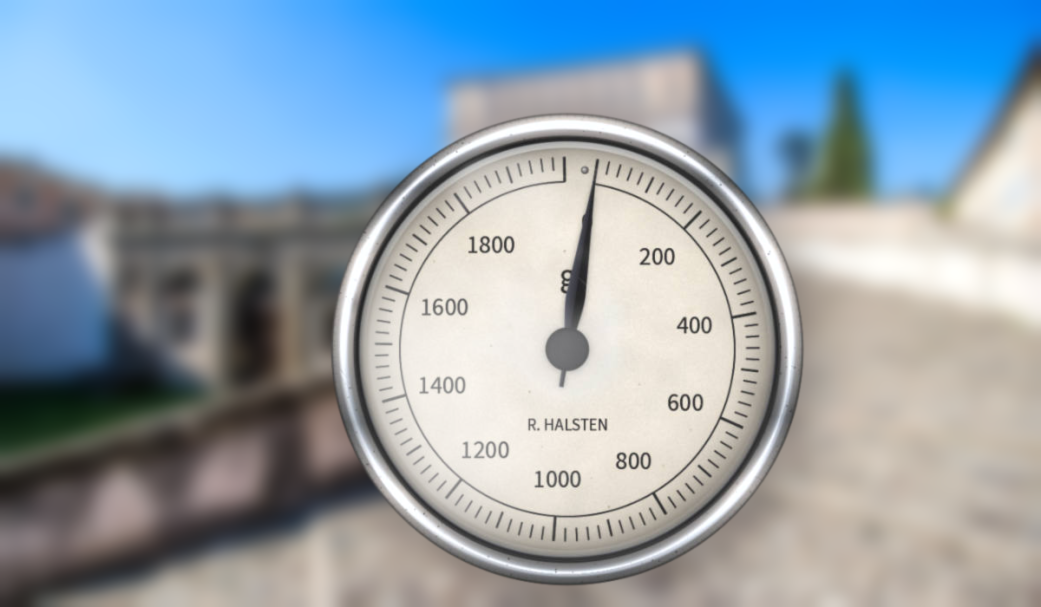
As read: 0 g
